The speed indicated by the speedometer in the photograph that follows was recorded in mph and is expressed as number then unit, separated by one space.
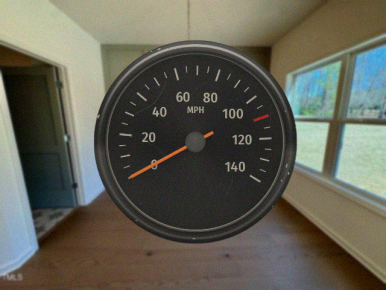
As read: 0 mph
